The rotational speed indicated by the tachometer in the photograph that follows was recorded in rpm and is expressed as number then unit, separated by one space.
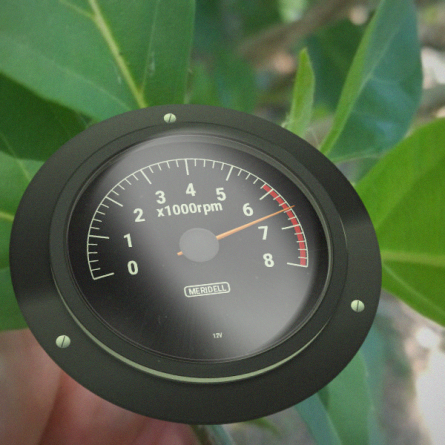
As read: 6600 rpm
